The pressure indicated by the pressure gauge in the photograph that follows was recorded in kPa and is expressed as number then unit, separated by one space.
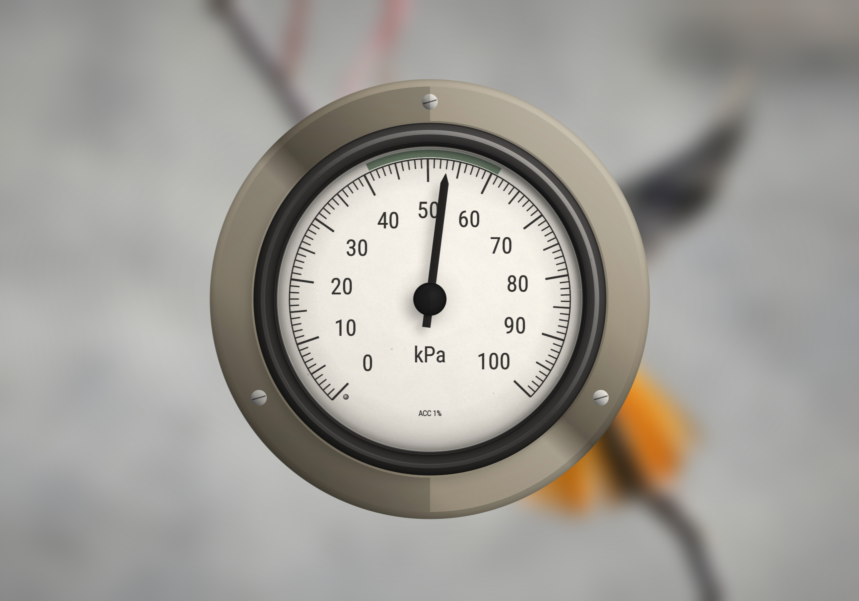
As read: 53 kPa
